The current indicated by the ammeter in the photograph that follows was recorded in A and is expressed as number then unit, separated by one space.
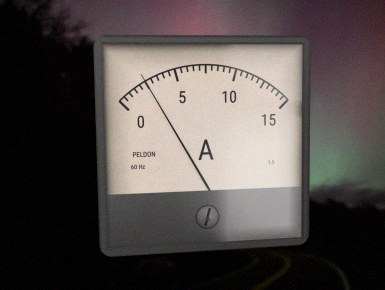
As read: 2.5 A
